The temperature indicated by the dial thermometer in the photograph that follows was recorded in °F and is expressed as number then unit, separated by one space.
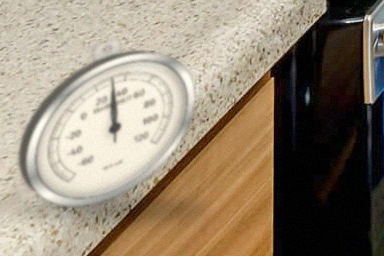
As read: 30 °F
